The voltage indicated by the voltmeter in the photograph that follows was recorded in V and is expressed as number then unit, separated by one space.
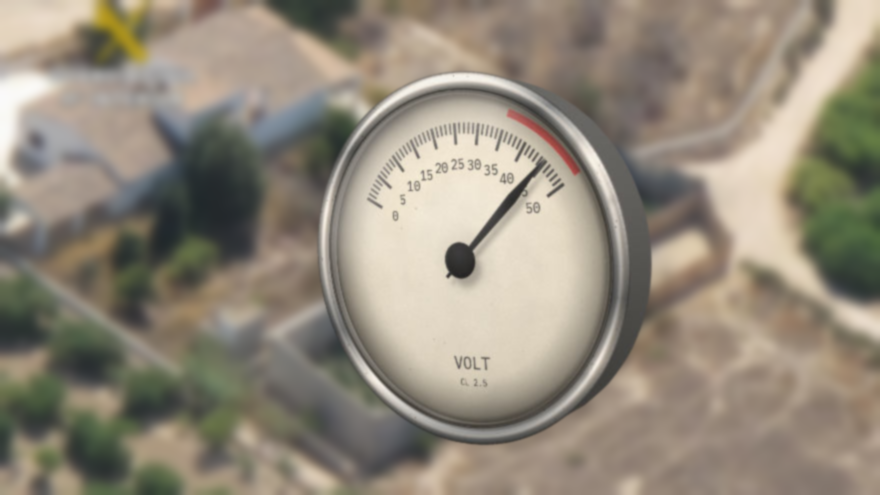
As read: 45 V
